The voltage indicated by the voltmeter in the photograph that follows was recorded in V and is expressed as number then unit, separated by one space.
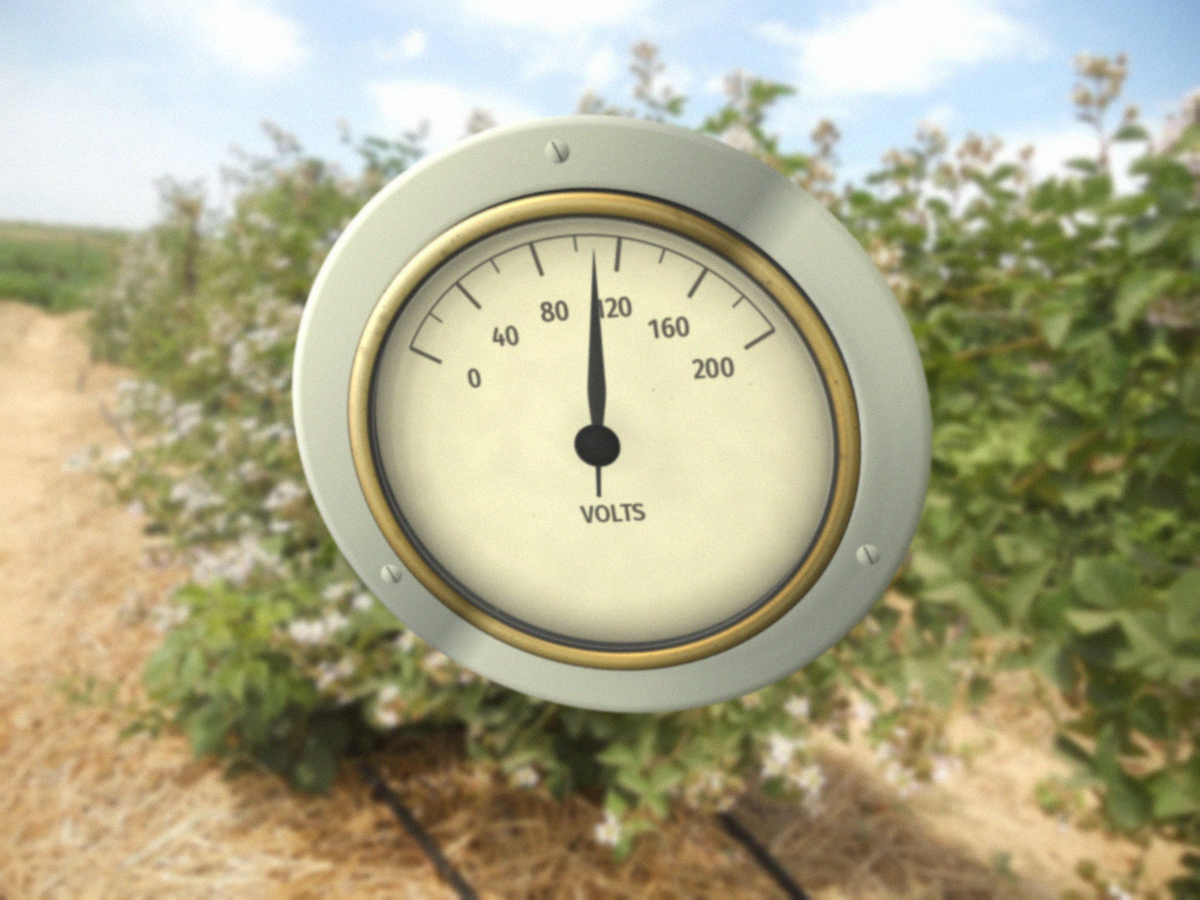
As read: 110 V
